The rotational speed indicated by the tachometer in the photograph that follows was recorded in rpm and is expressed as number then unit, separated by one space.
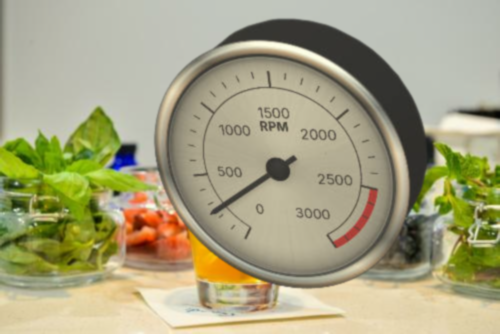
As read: 250 rpm
